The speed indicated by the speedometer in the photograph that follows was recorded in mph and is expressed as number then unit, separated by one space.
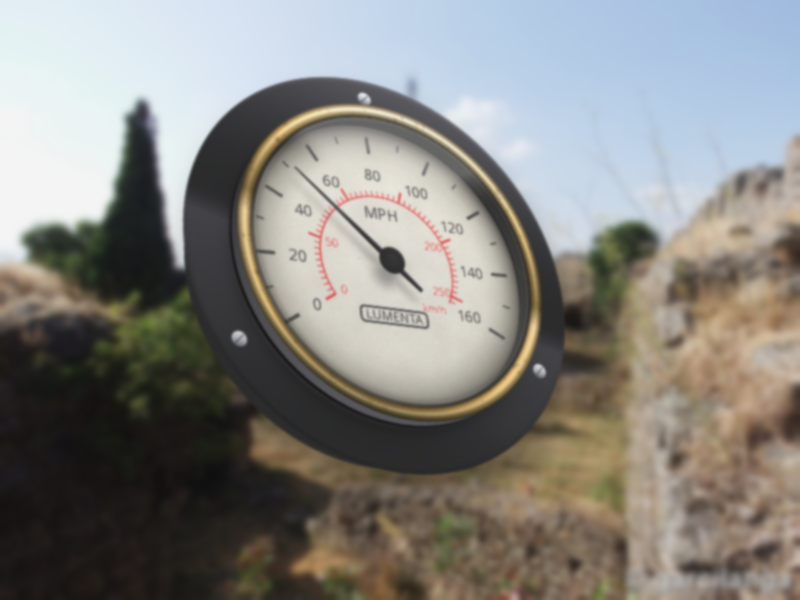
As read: 50 mph
